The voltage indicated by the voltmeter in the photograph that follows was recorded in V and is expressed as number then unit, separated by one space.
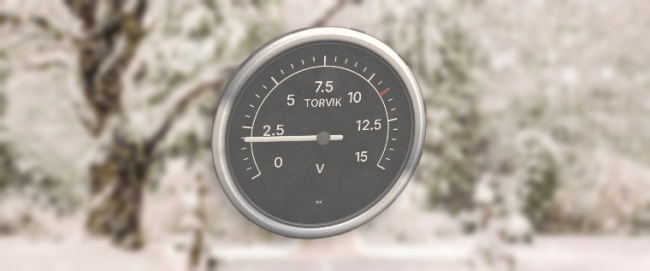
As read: 2 V
